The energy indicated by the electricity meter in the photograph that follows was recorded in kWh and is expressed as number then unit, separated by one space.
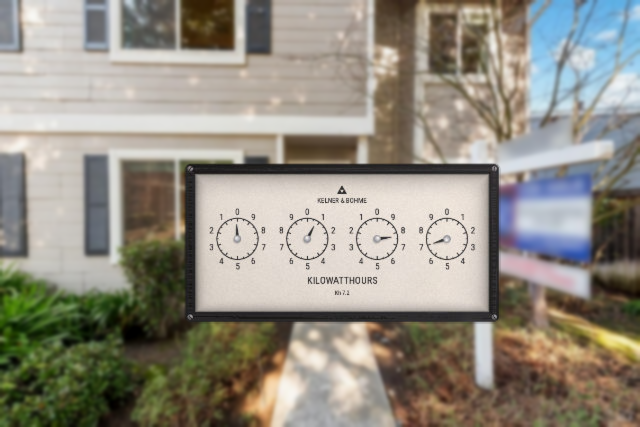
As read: 77 kWh
